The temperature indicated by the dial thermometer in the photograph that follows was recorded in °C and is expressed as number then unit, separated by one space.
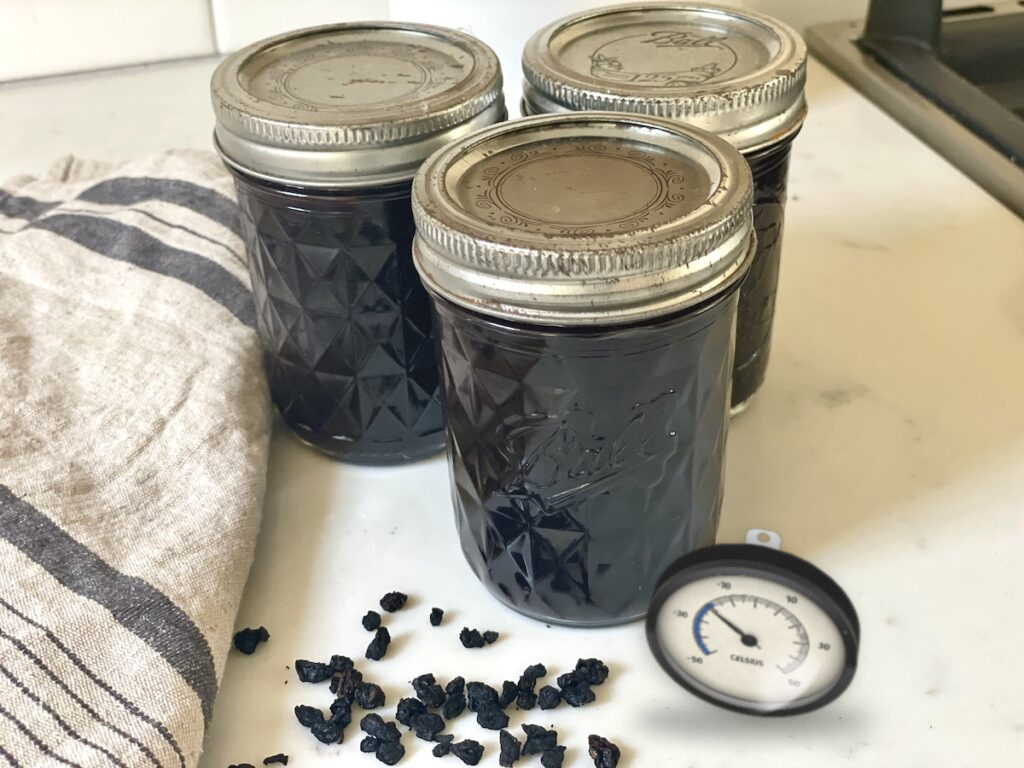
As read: -20 °C
